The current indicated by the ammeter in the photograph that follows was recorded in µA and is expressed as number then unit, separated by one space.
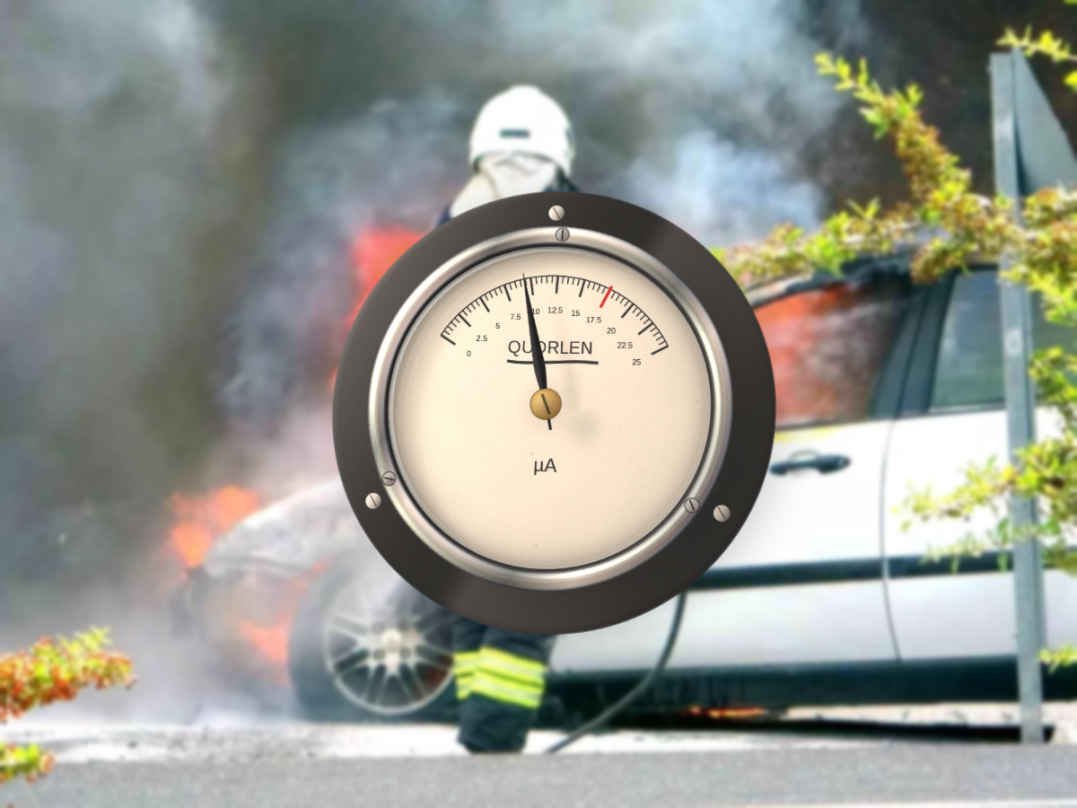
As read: 9.5 µA
